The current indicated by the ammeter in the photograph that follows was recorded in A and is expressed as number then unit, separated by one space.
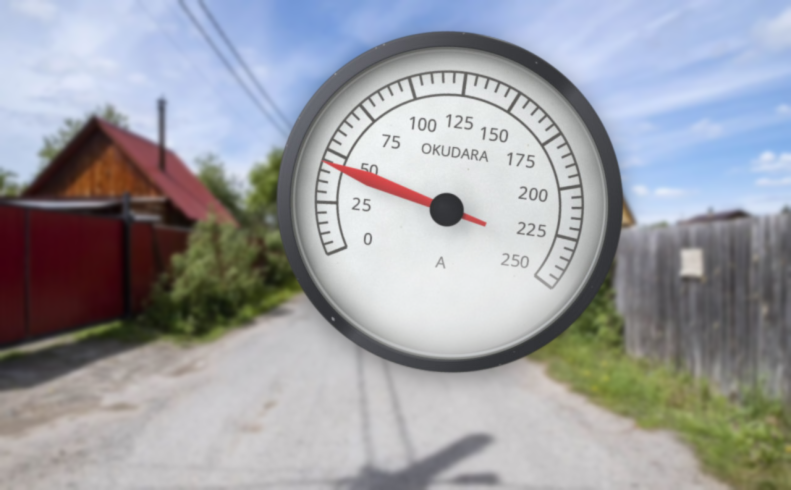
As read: 45 A
